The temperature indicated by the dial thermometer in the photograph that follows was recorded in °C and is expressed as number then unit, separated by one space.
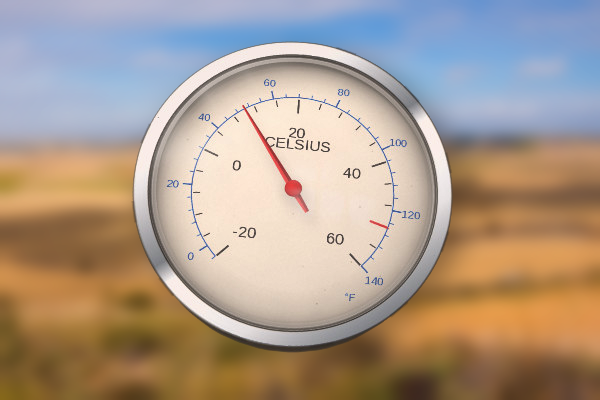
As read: 10 °C
